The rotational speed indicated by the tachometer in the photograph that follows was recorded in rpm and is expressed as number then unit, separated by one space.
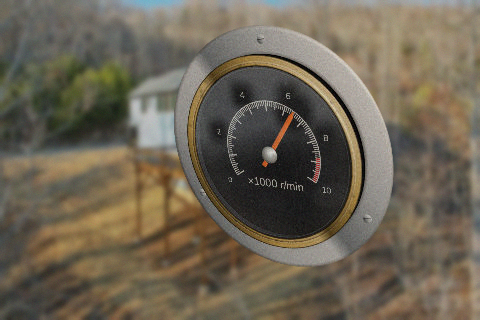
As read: 6500 rpm
